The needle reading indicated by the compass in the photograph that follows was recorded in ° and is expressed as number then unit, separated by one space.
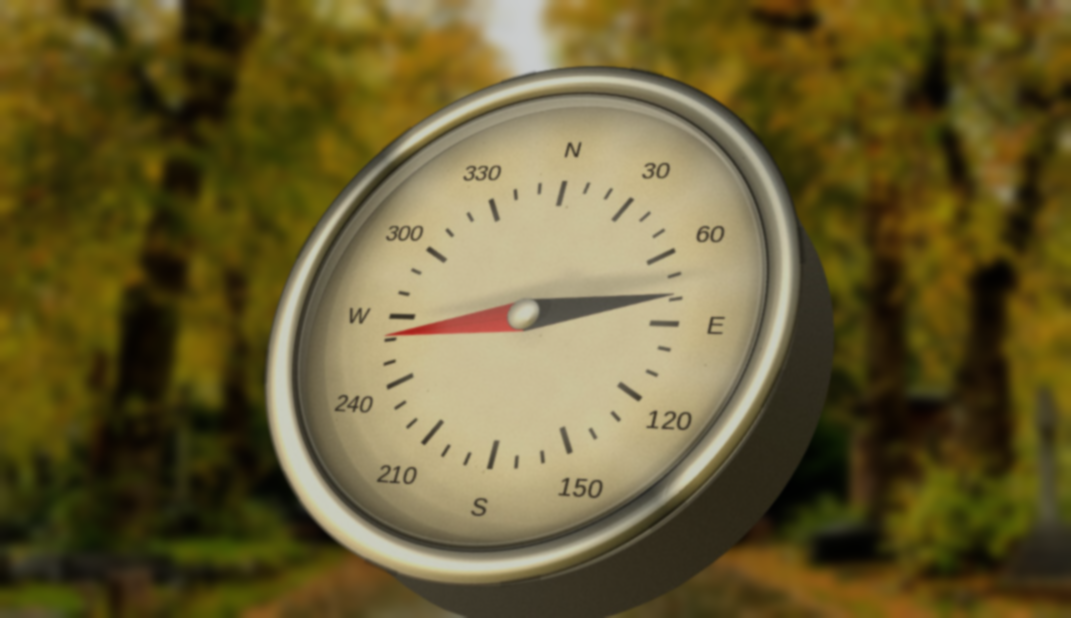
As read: 260 °
